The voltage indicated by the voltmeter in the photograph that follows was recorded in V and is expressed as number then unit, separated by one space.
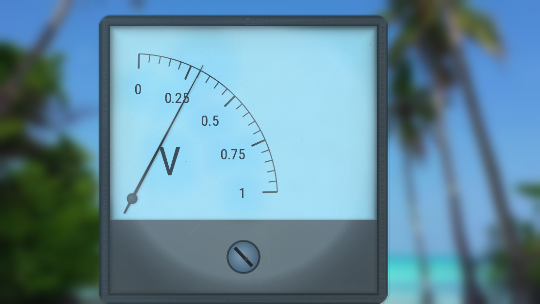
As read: 0.3 V
